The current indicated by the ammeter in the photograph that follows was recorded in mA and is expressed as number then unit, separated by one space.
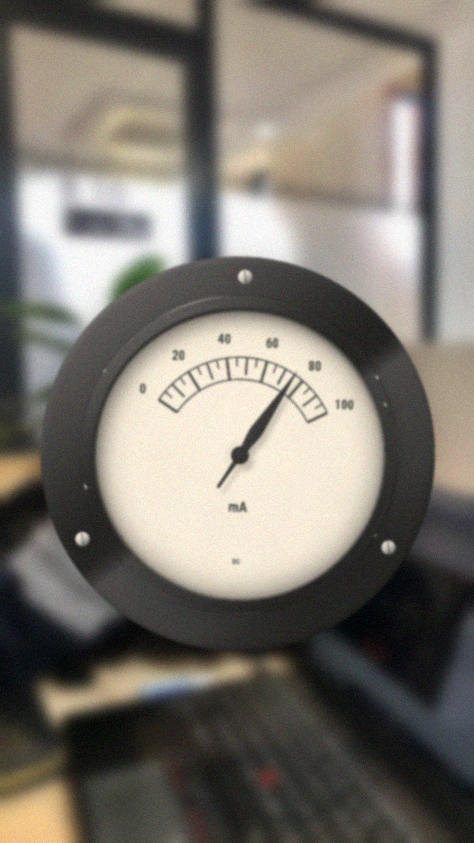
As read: 75 mA
